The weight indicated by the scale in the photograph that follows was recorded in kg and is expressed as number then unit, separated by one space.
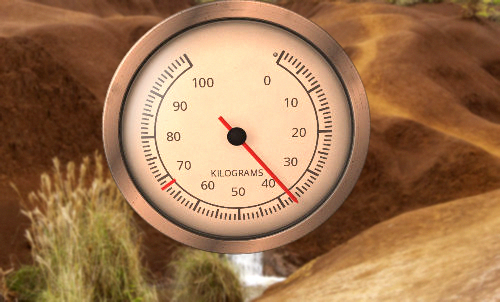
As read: 37 kg
